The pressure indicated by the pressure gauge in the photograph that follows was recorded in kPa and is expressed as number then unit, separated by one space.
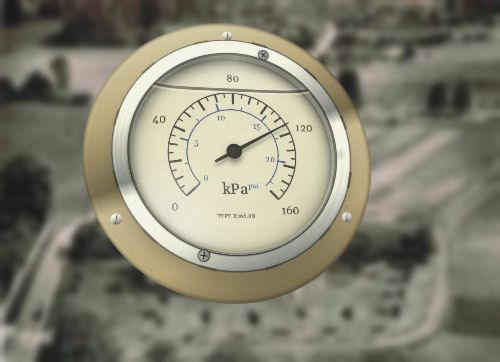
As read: 115 kPa
